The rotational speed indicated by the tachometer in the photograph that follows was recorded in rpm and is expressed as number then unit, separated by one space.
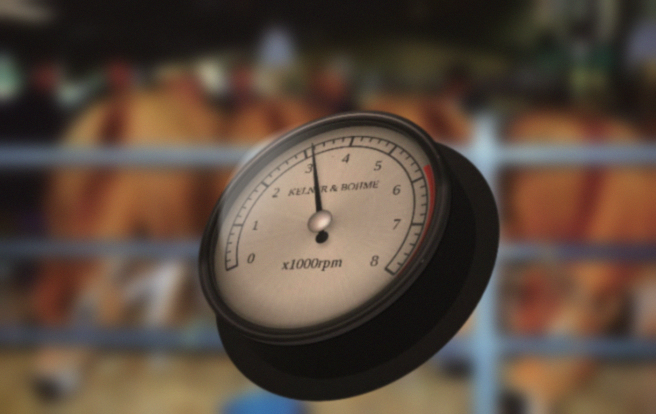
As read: 3200 rpm
